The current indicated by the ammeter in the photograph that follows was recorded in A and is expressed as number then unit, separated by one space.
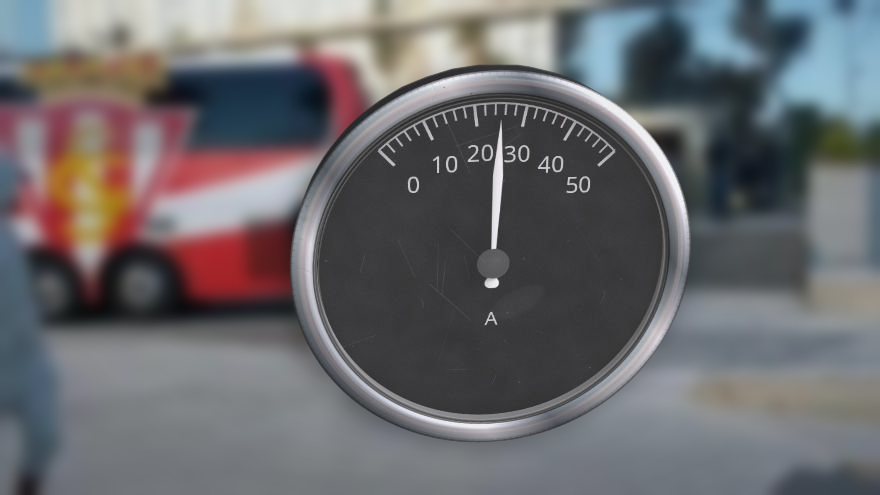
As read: 25 A
